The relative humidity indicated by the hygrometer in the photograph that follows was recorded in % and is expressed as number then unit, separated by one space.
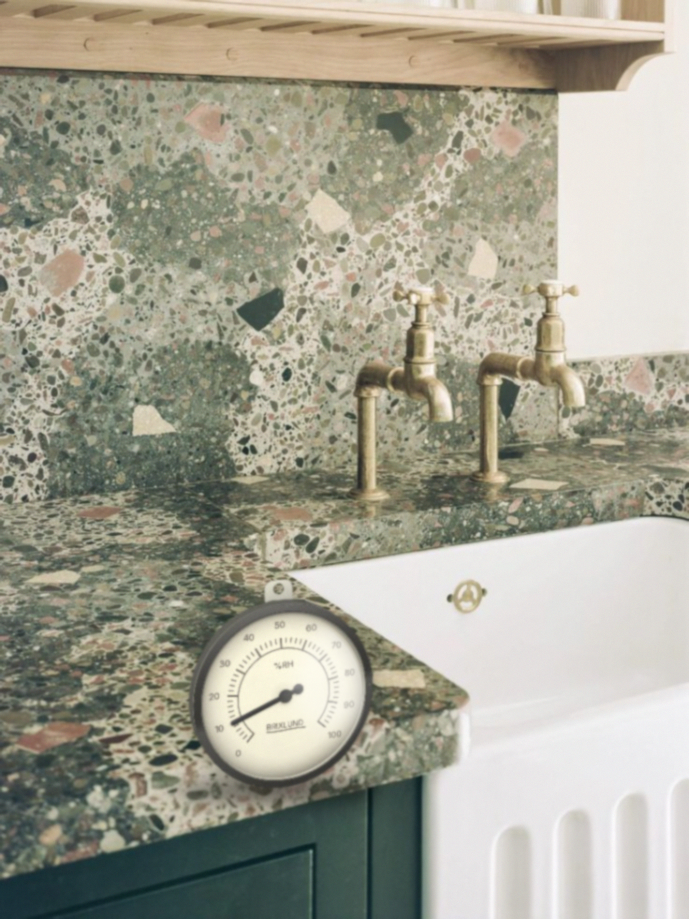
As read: 10 %
